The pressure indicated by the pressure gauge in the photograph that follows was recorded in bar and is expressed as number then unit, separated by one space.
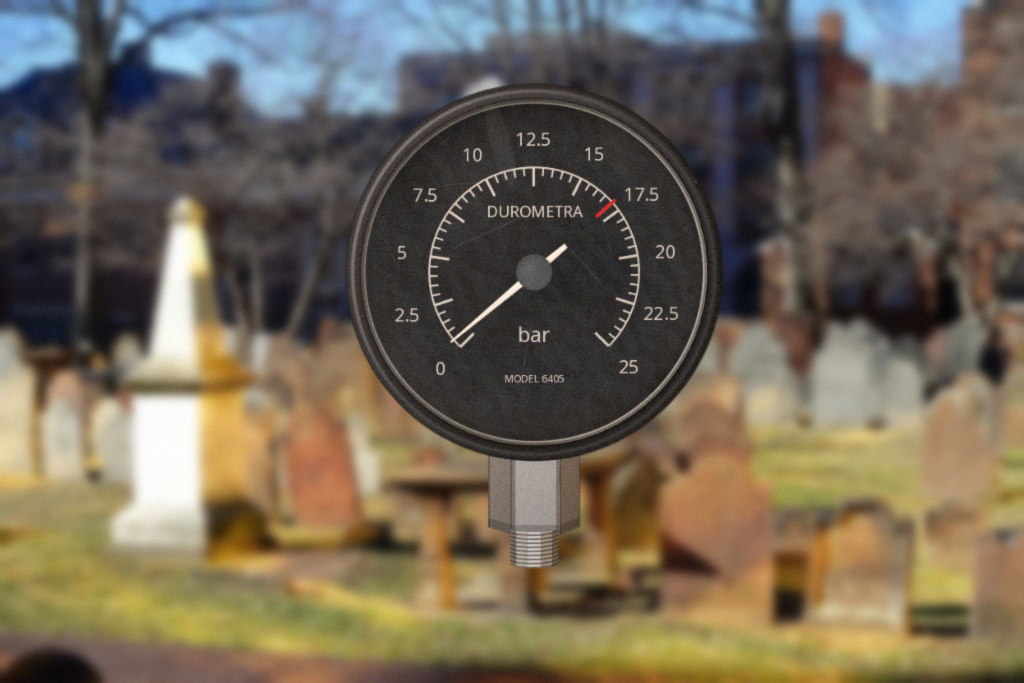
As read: 0.5 bar
